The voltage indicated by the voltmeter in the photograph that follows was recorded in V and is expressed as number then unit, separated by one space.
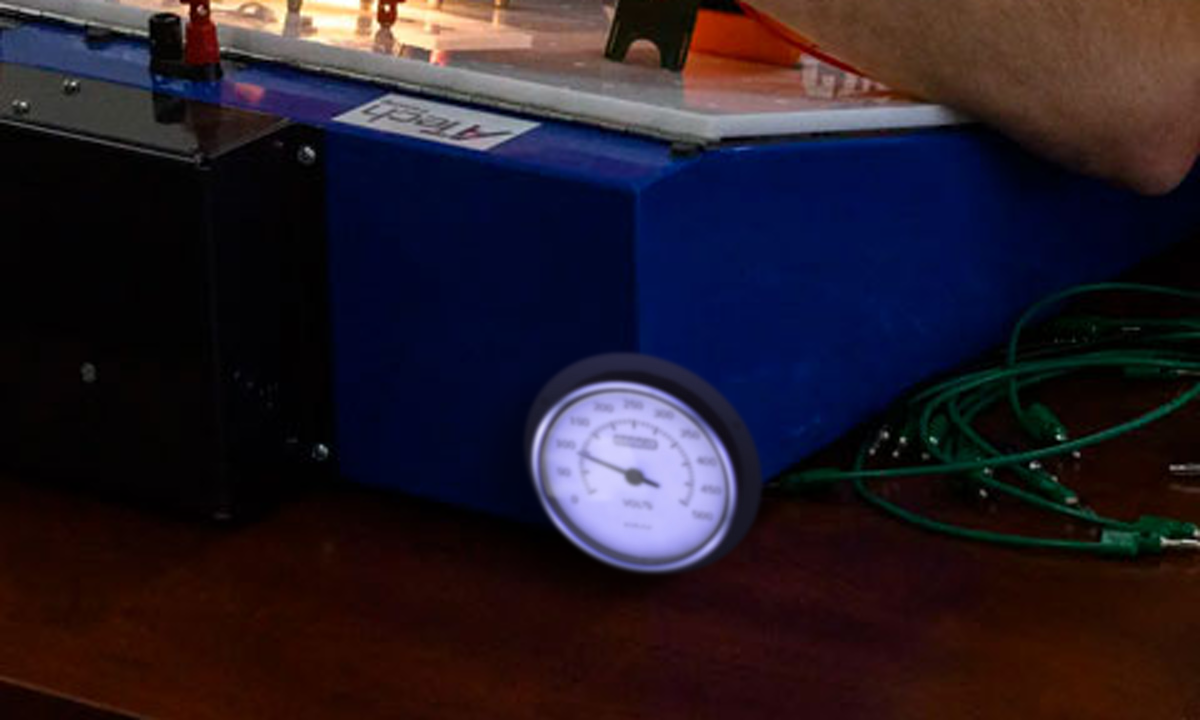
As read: 100 V
